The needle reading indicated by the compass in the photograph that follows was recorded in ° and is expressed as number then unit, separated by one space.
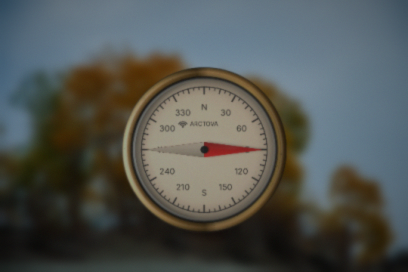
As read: 90 °
